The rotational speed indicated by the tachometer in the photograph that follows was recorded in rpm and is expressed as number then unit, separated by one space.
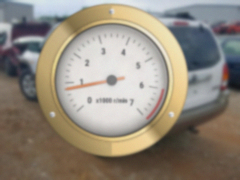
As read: 800 rpm
